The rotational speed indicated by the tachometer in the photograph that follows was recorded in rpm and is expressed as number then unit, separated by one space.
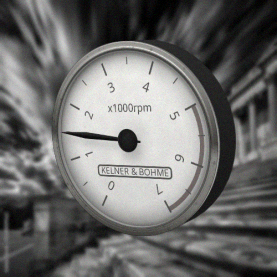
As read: 1500 rpm
